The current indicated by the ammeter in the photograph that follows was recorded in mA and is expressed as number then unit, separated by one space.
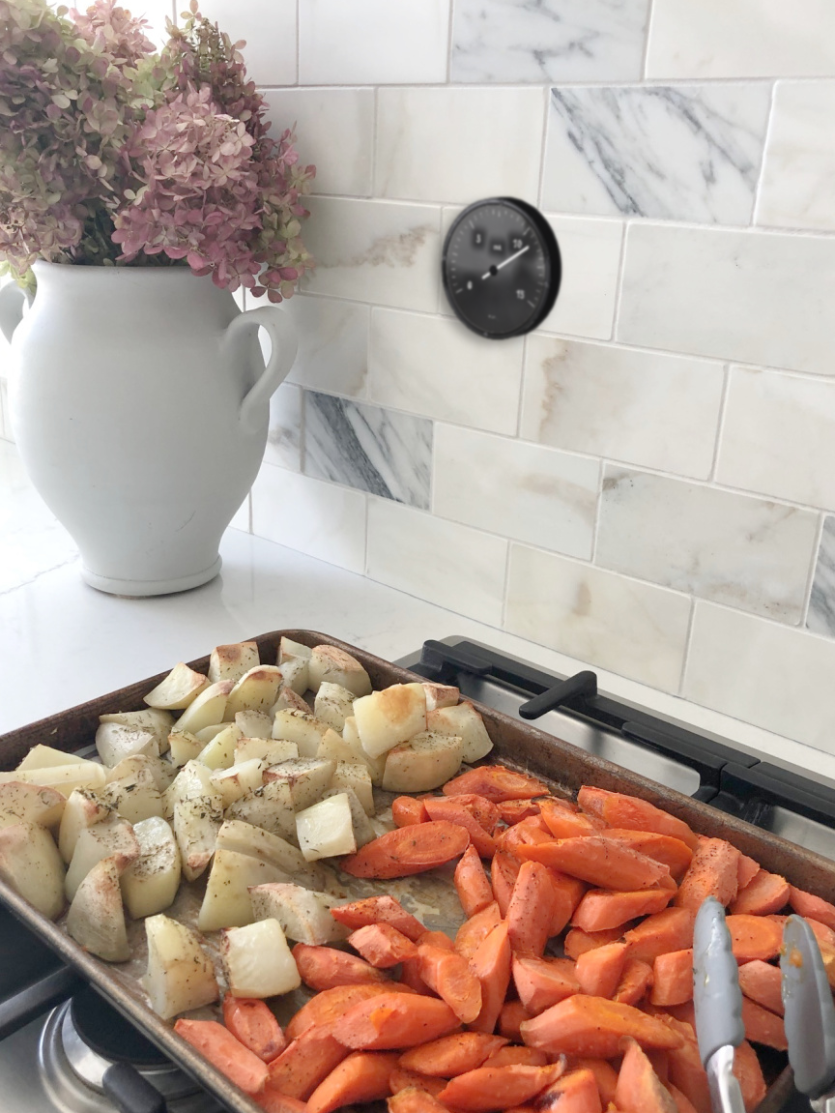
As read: 11 mA
